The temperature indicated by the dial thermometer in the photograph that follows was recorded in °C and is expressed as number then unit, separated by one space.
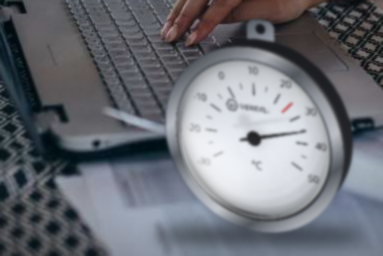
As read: 35 °C
